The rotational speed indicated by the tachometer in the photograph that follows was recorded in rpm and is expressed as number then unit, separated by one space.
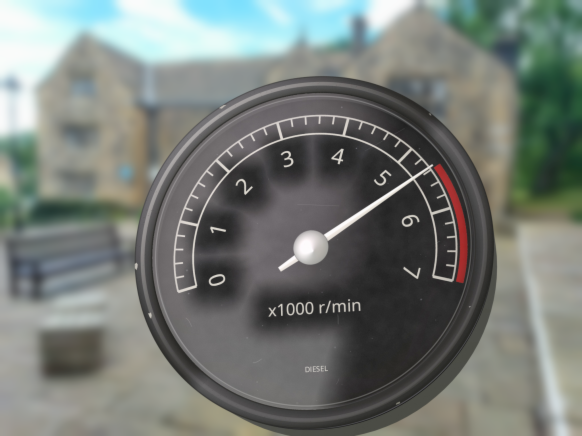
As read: 5400 rpm
